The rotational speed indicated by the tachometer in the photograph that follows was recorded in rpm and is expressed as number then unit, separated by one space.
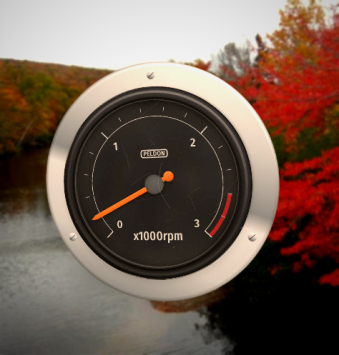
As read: 200 rpm
